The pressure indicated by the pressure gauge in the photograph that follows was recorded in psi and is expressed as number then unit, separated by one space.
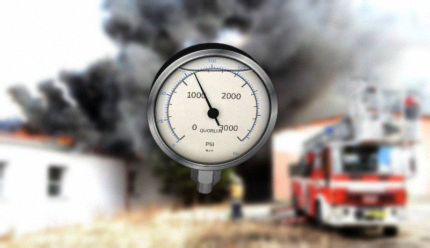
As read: 1200 psi
